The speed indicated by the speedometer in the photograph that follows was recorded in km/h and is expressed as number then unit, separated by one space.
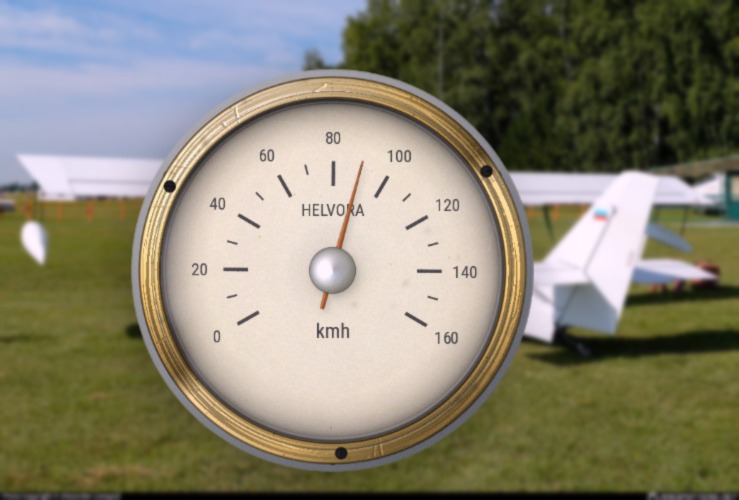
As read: 90 km/h
